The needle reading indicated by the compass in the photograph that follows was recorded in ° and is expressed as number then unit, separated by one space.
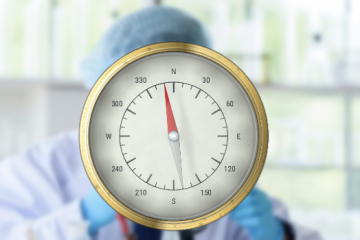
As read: 350 °
